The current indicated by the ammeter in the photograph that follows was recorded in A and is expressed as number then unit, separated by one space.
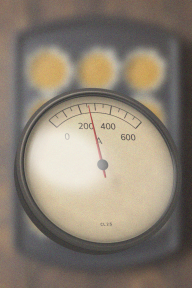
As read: 250 A
